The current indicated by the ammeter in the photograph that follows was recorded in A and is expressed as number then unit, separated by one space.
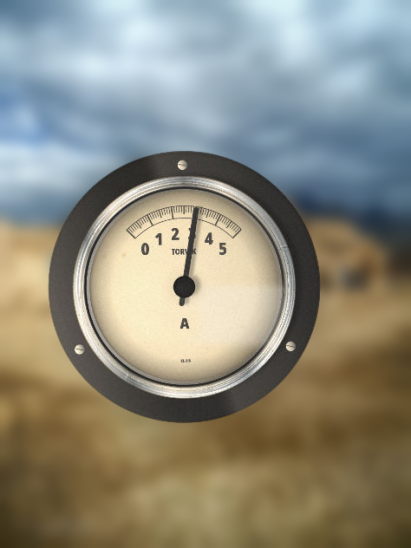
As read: 3 A
